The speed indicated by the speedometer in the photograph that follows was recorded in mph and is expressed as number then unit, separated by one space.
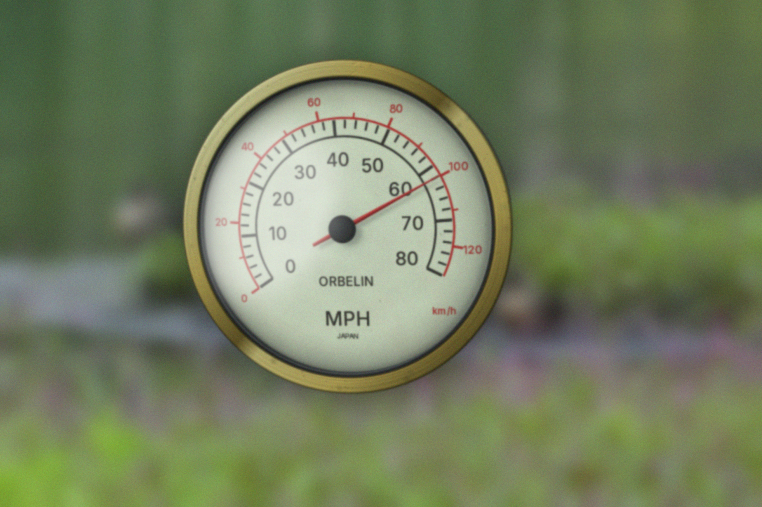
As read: 62 mph
